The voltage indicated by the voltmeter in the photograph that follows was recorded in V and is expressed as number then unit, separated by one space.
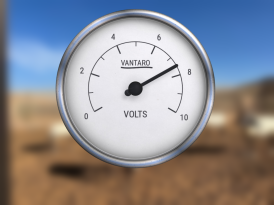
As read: 7.5 V
